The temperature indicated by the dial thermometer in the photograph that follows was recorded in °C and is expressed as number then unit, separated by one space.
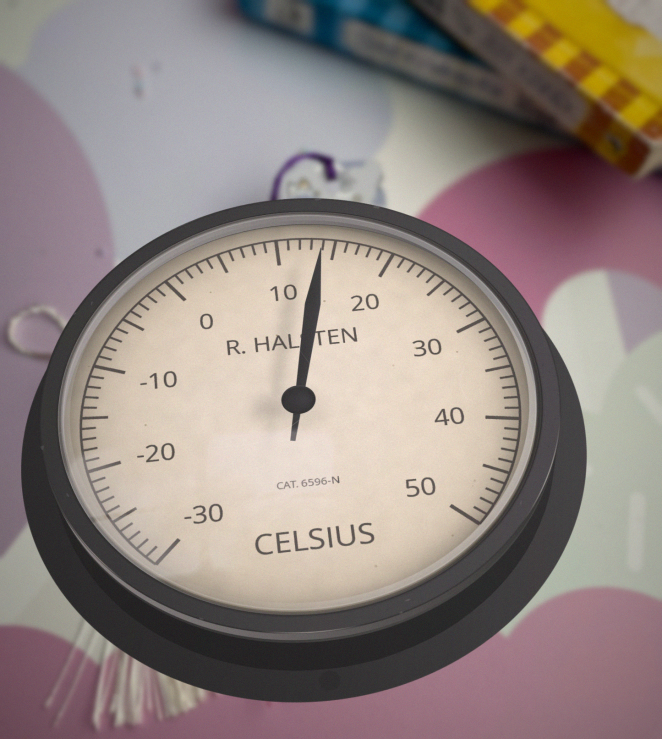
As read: 14 °C
